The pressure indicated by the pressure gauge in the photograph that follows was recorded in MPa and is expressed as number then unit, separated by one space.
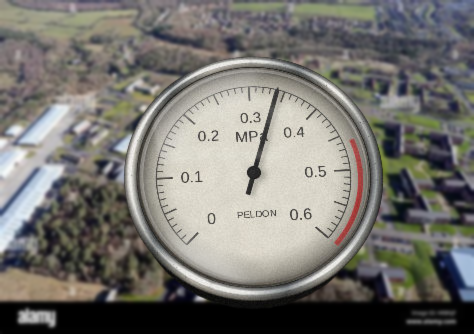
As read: 0.34 MPa
